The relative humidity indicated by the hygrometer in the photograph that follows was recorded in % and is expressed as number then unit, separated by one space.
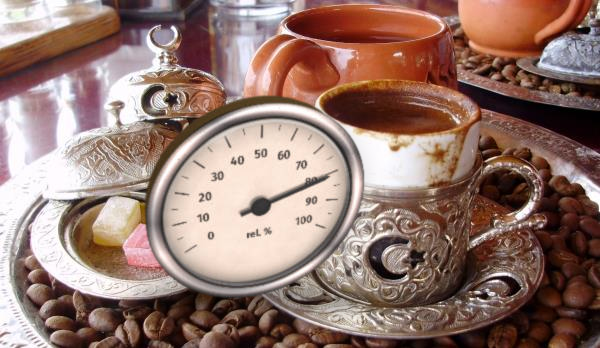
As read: 80 %
